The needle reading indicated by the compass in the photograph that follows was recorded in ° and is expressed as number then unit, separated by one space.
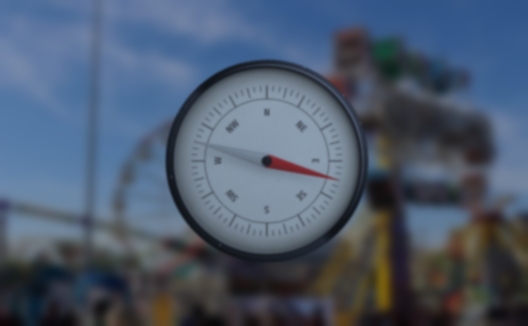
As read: 105 °
